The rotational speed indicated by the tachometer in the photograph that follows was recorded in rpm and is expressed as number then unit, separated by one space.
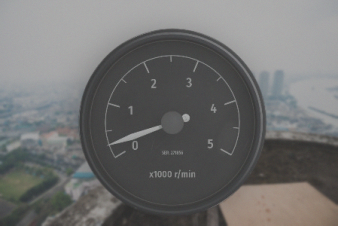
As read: 250 rpm
